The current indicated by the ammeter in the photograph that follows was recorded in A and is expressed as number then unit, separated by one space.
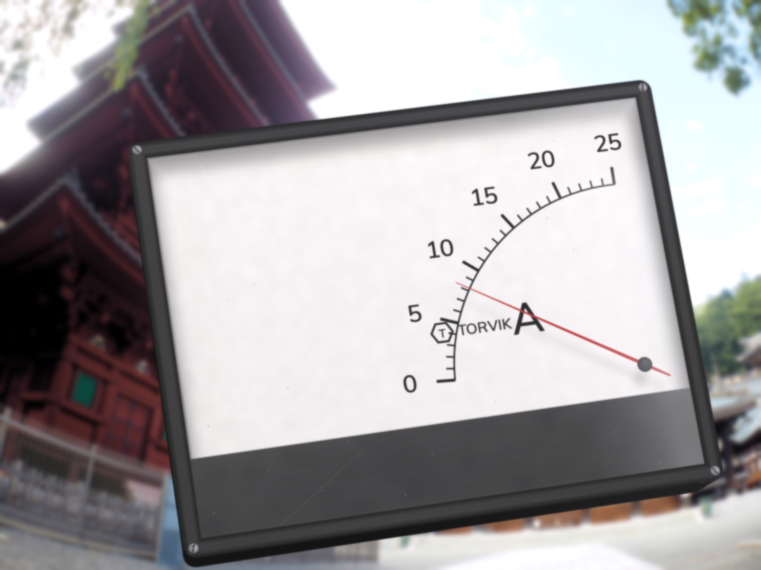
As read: 8 A
